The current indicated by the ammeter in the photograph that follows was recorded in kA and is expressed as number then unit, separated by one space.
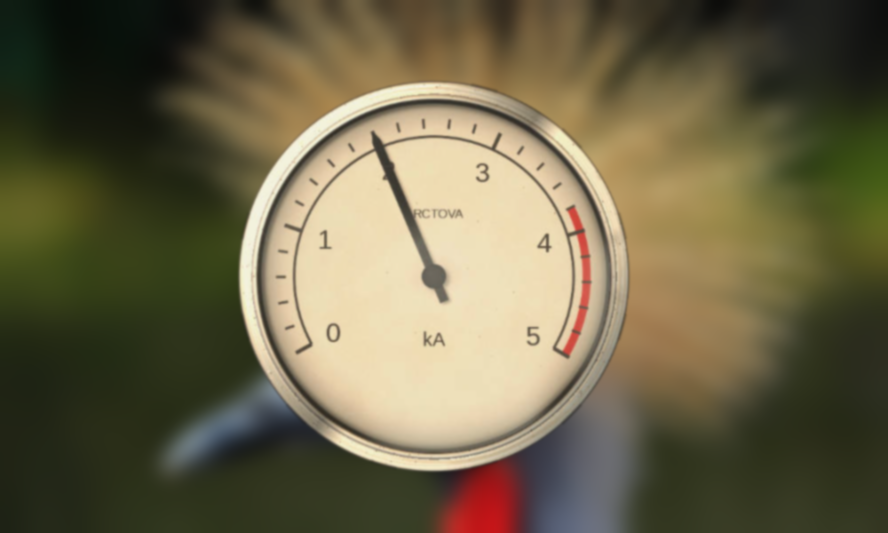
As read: 2 kA
